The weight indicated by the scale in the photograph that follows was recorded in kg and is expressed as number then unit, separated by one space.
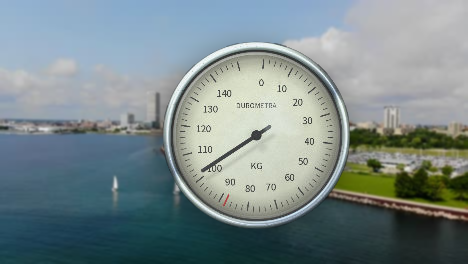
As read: 102 kg
